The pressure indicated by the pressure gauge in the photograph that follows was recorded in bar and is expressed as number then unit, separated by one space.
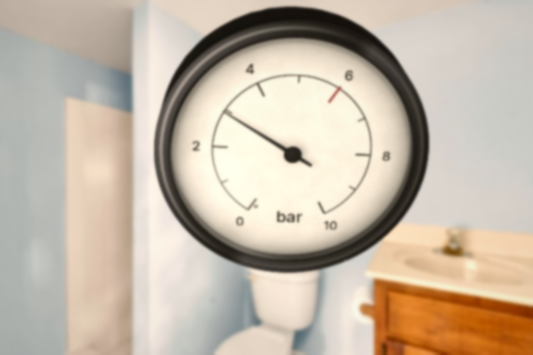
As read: 3 bar
